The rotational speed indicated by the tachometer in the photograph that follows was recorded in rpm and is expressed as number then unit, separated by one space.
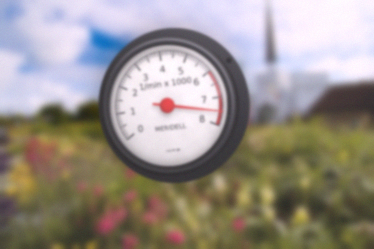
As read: 7500 rpm
